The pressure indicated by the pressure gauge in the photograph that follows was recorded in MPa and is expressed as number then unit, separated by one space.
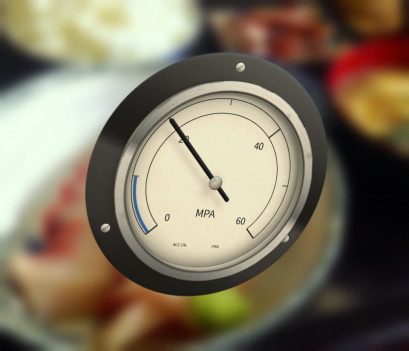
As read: 20 MPa
